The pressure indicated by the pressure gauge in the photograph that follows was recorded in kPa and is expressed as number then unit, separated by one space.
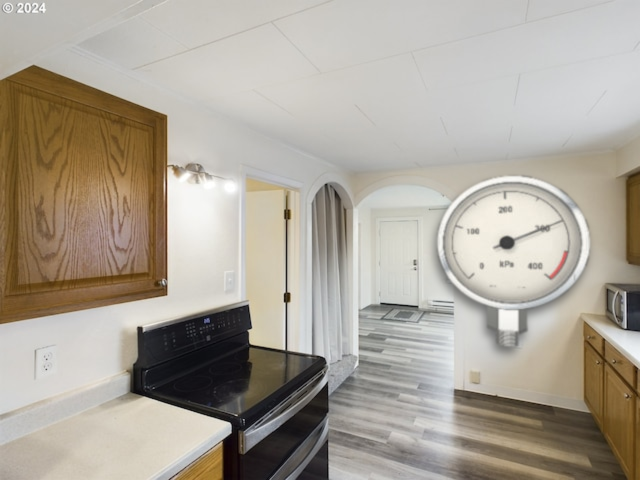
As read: 300 kPa
